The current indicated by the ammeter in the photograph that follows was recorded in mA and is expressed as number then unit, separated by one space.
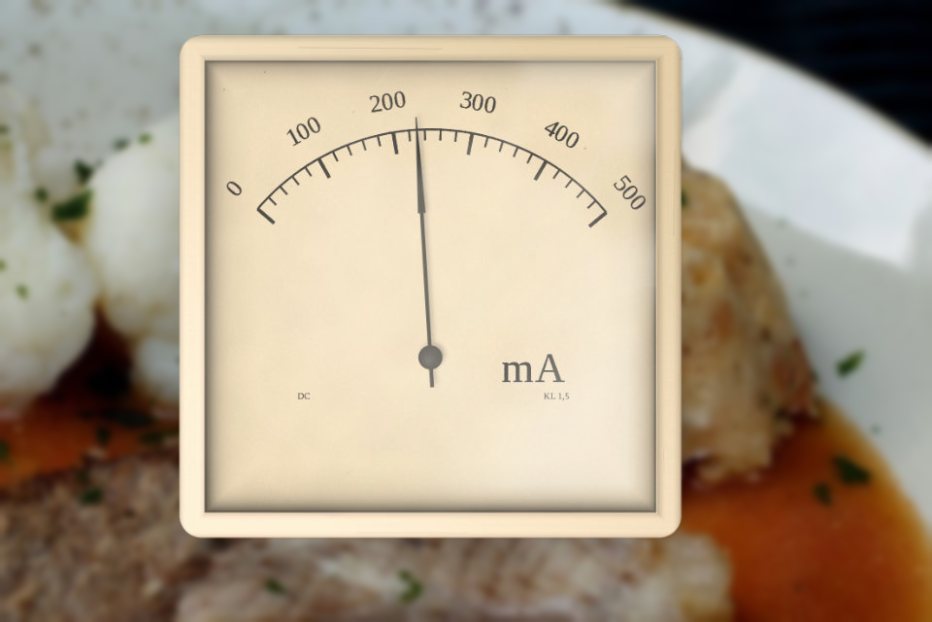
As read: 230 mA
